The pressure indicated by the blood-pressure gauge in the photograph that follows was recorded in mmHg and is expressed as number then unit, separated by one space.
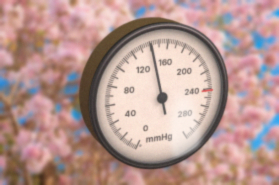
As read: 140 mmHg
